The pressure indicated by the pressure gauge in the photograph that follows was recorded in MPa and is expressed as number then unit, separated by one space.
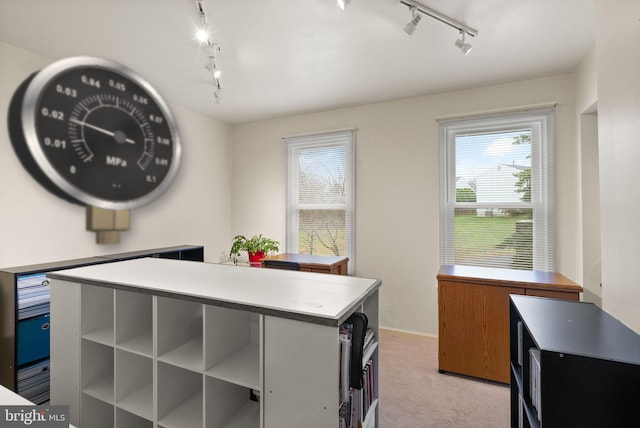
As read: 0.02 MPa
